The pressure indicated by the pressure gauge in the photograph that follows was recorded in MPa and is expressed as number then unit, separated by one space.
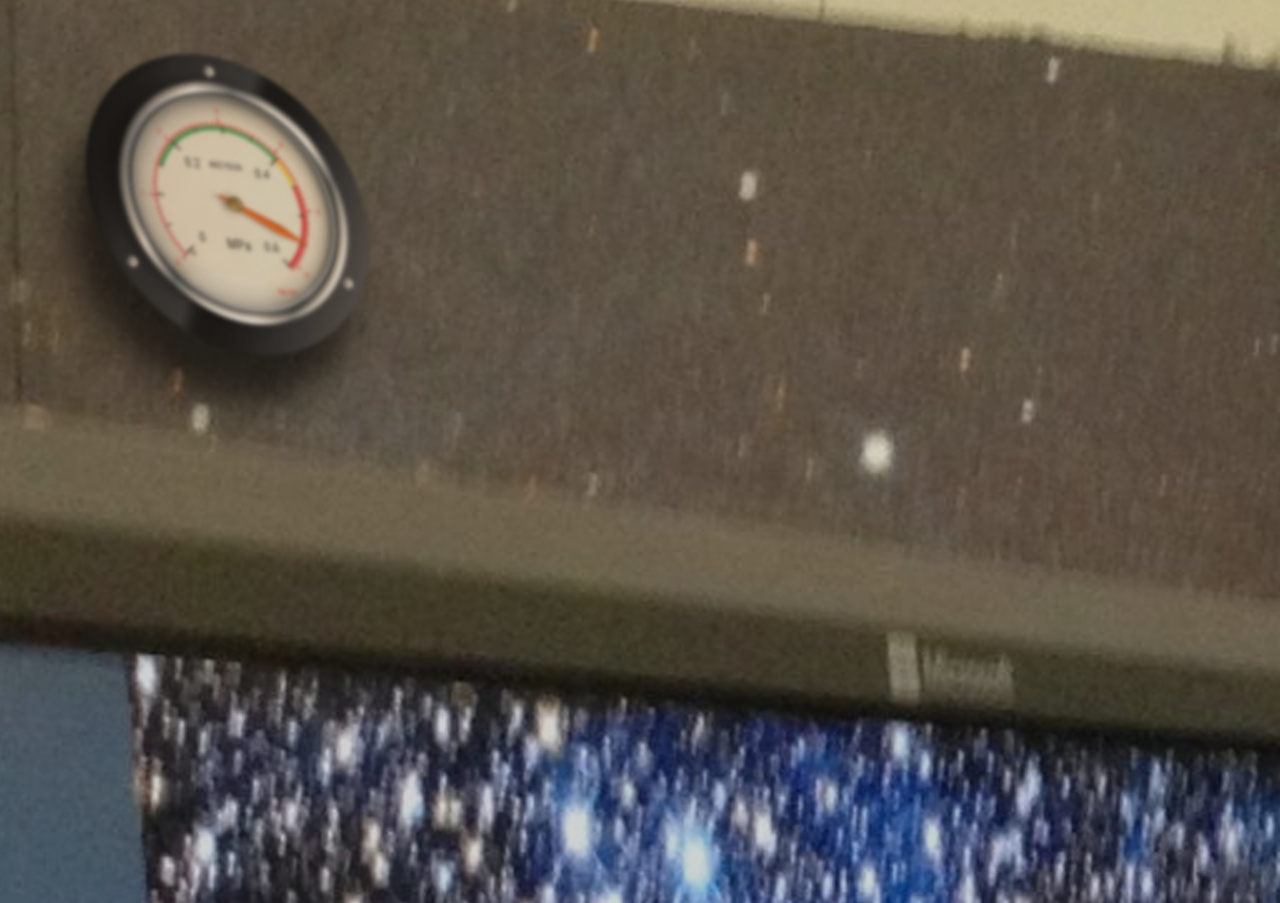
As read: 0.55 MPa
